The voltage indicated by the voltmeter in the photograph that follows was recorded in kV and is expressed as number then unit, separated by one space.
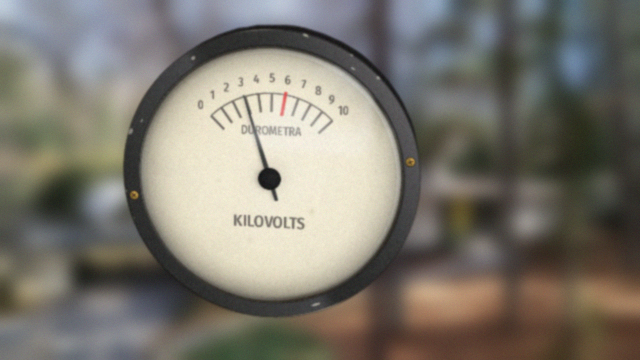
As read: 3 kV
